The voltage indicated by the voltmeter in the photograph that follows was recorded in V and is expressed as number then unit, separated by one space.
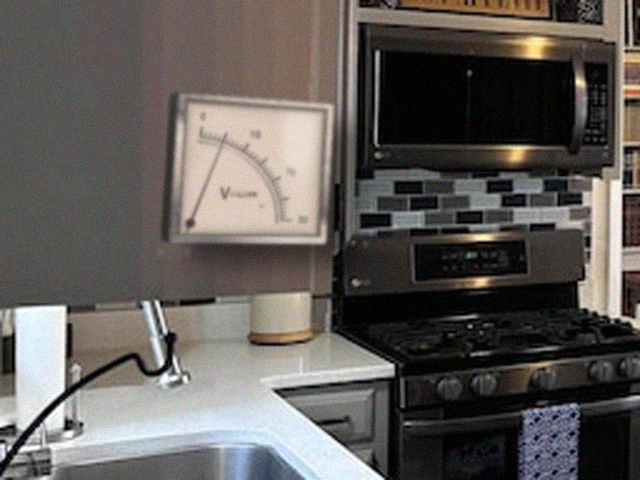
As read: 5 V
